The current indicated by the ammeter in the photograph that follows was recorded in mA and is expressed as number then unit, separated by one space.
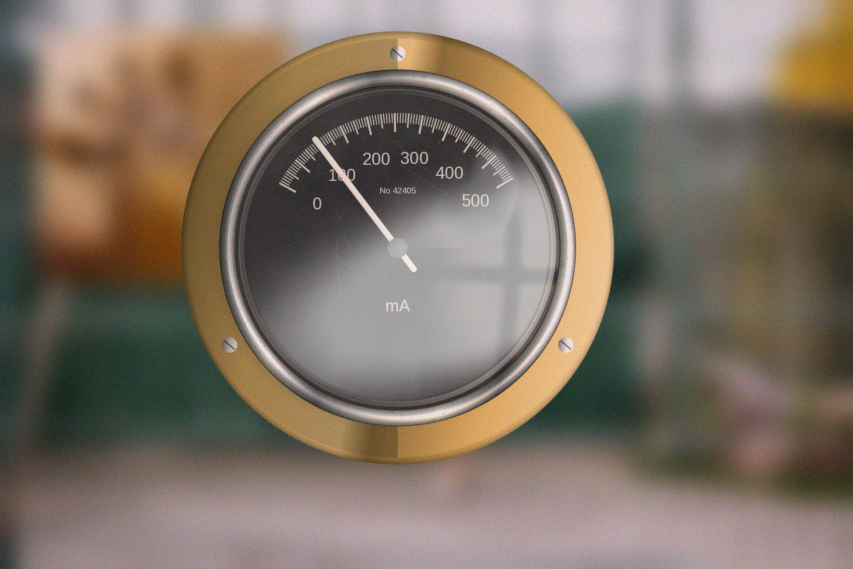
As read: 100 mA
